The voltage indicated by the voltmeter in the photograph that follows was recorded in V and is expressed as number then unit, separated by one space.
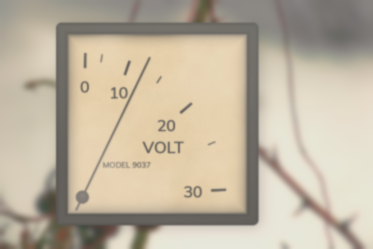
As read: 12.5 V
